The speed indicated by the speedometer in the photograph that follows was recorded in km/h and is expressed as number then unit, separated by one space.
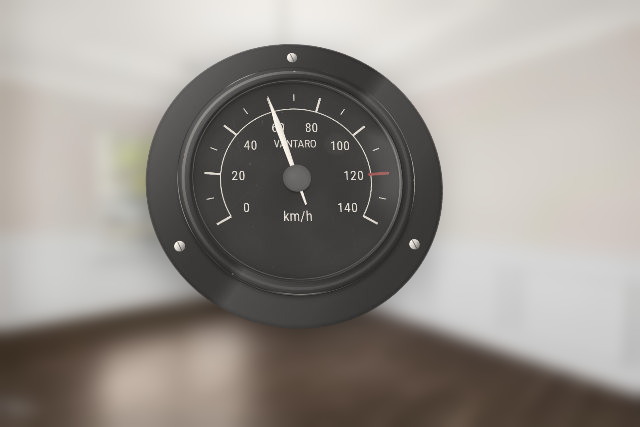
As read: 60 km/h
